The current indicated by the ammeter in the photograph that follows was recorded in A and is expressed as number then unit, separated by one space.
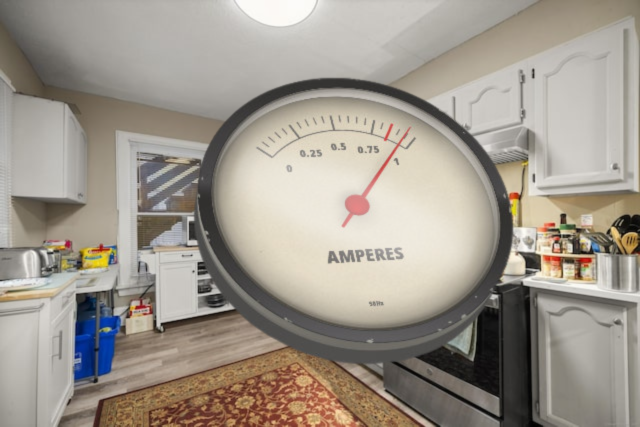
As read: 0.95 A
